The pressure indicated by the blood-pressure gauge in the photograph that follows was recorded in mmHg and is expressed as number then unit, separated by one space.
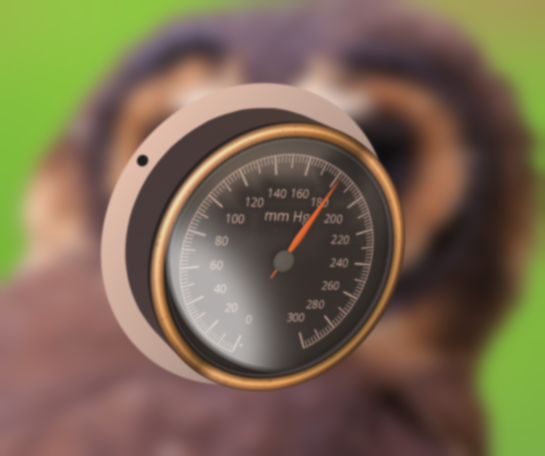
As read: 180 mmHg
